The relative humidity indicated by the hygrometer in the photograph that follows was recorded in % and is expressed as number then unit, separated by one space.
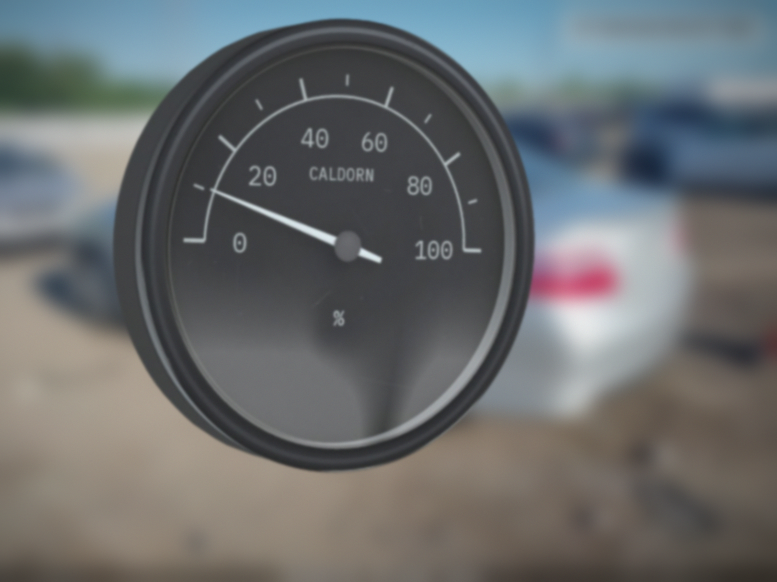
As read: 10 %
